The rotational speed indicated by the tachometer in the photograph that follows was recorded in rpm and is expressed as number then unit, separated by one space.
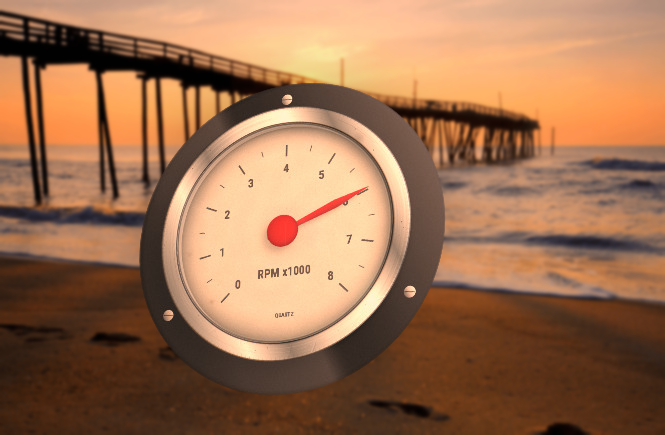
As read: 6000 rpm
